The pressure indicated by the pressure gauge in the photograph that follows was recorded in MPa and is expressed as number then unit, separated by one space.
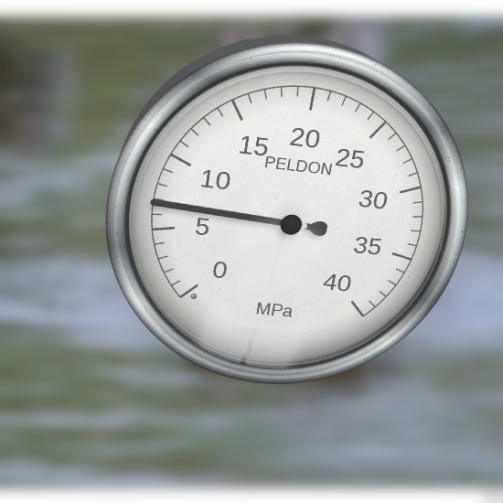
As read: 7 MPa
